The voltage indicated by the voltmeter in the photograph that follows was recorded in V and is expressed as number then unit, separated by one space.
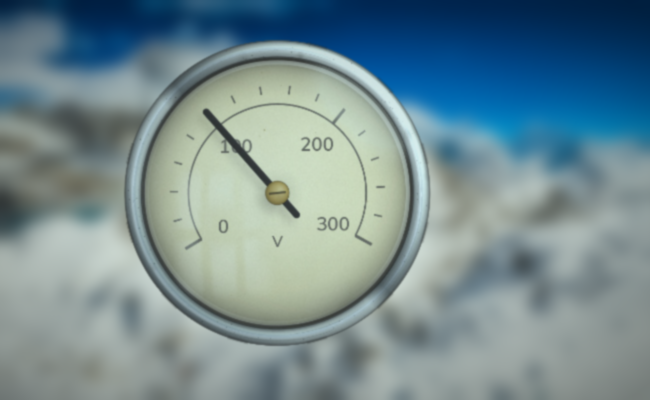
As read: 100 V
